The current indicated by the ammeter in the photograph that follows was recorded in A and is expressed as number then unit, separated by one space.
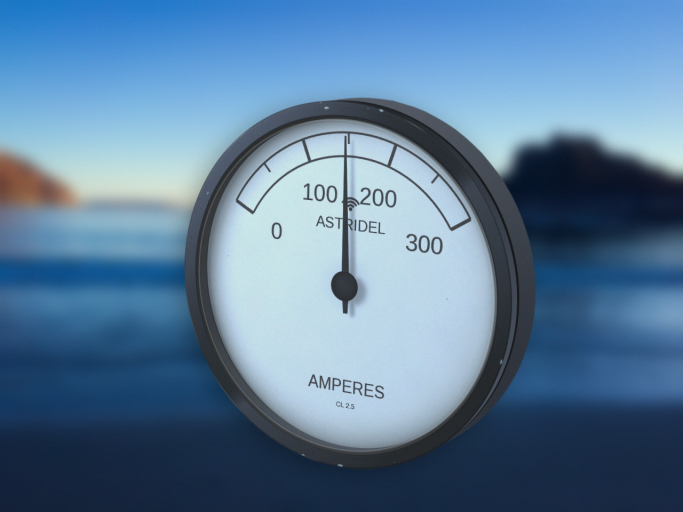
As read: 150 A
